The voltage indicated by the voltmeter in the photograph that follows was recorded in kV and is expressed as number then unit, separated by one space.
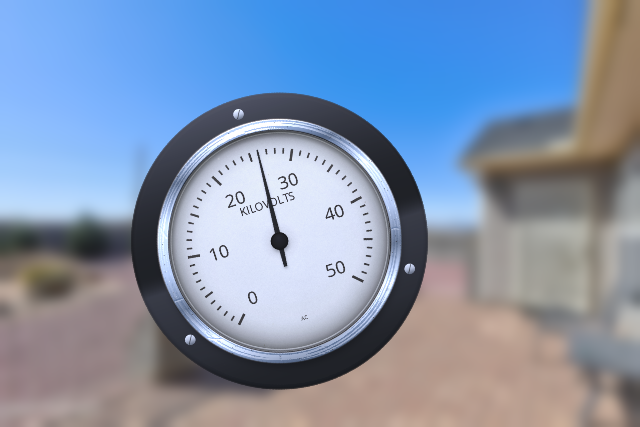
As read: 26 kV
